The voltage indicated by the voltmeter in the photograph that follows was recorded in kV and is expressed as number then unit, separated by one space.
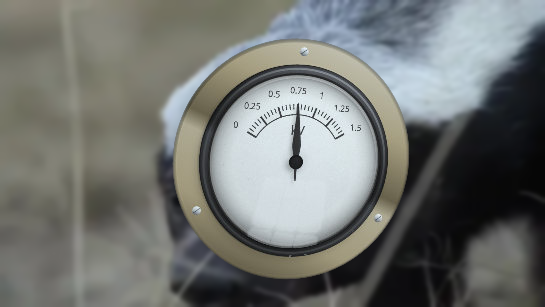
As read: 0.75 kV
